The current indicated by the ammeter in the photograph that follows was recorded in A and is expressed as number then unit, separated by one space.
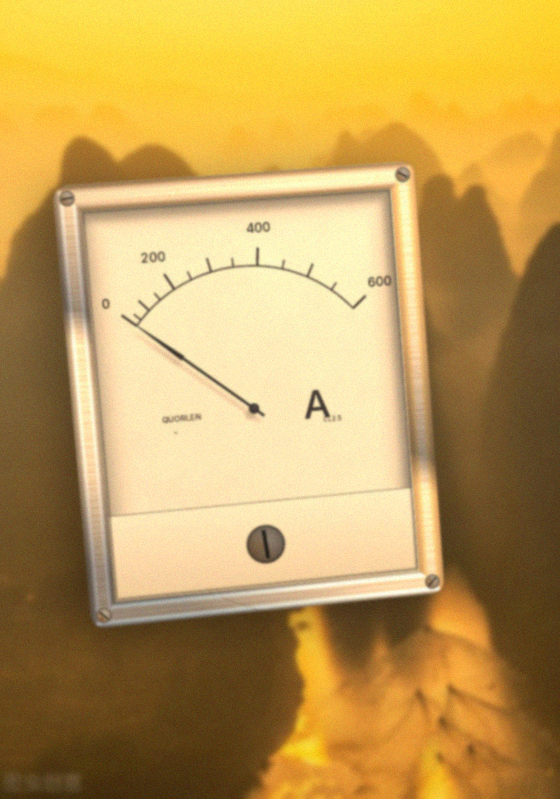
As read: 0 A
